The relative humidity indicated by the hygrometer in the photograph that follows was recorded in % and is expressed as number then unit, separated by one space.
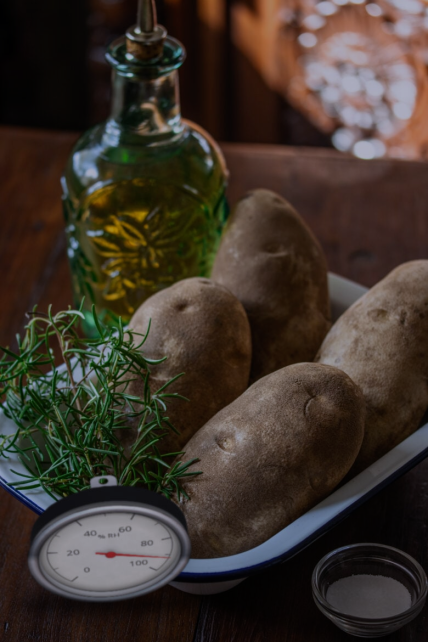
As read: 90 %
